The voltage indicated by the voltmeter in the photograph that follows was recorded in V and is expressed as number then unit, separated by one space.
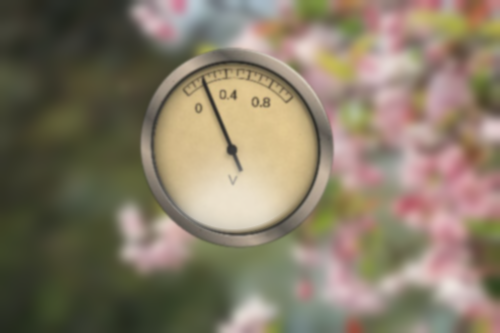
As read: 0.2 V
